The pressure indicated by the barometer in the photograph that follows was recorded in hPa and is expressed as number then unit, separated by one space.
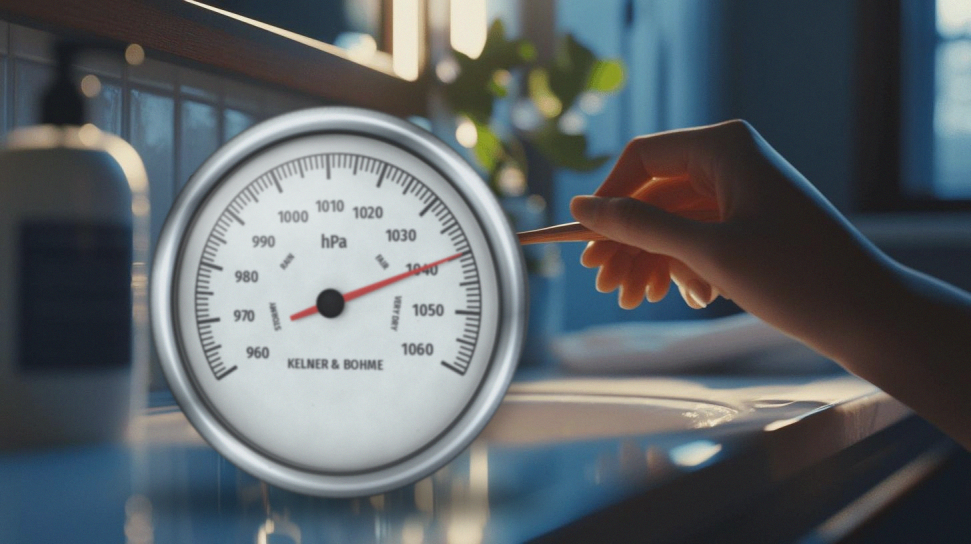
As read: 1040 hPa
